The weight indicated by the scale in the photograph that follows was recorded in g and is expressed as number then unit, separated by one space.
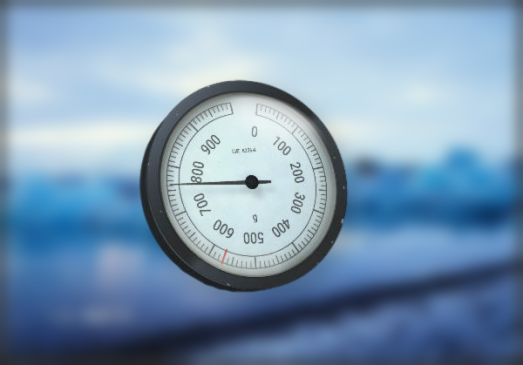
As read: 760 g
